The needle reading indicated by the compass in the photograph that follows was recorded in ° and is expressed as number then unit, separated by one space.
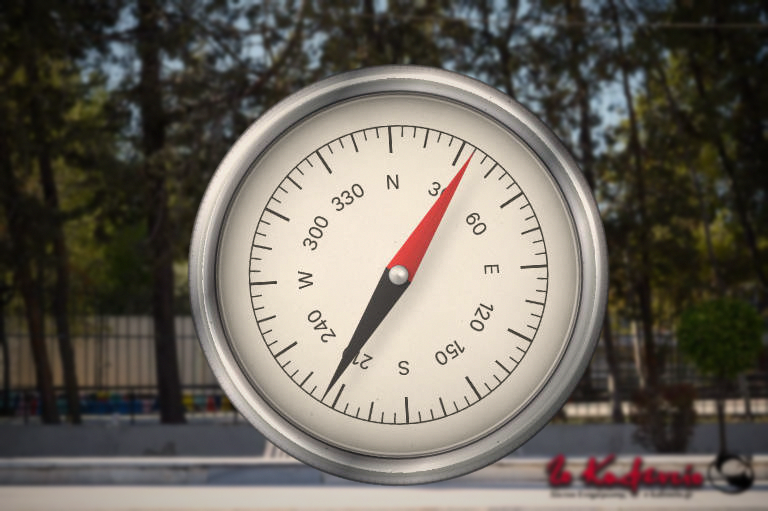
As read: 35 °
